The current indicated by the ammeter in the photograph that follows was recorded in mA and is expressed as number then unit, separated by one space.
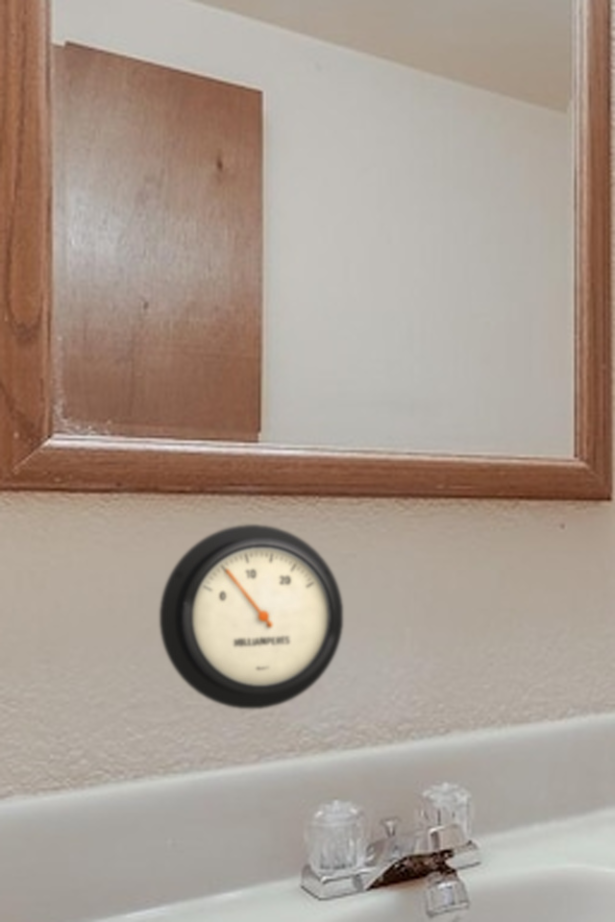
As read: 5 mA
